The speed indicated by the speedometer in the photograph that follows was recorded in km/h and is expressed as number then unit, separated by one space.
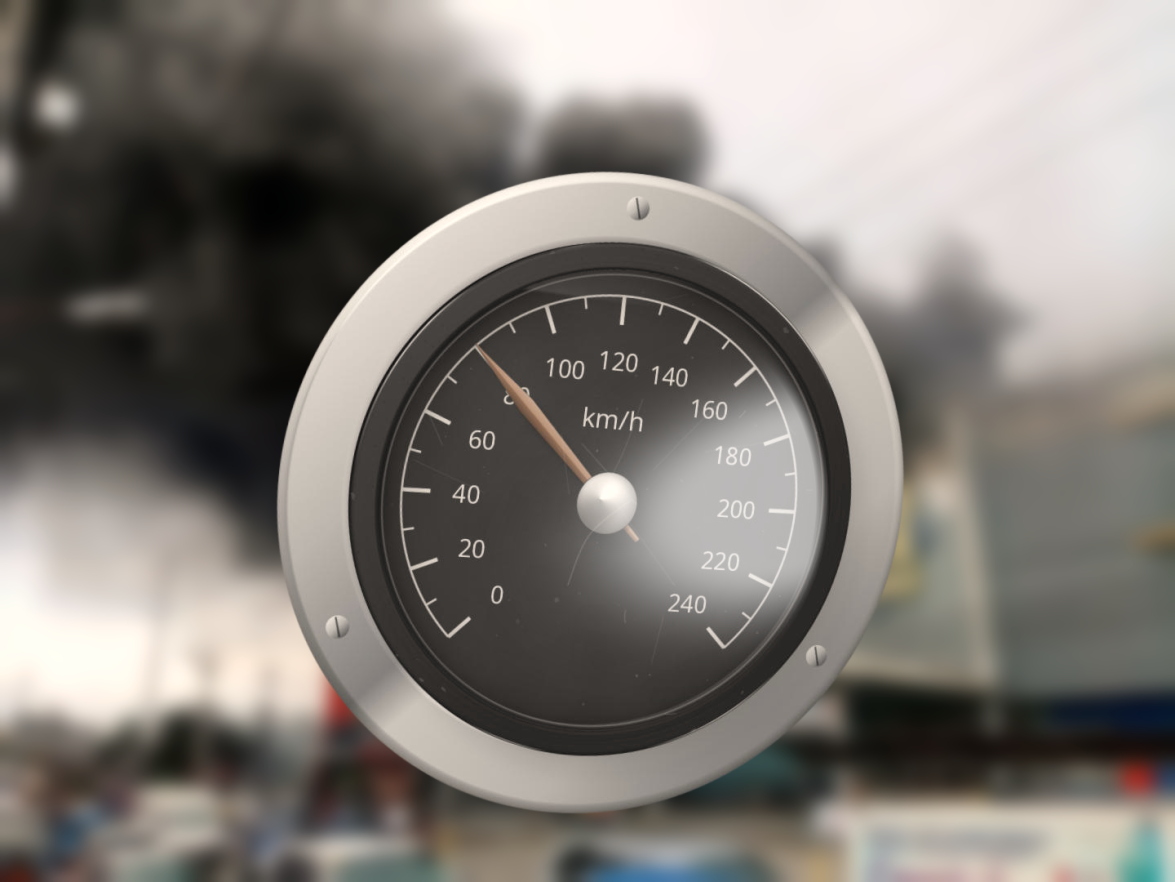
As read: 80 km/h
